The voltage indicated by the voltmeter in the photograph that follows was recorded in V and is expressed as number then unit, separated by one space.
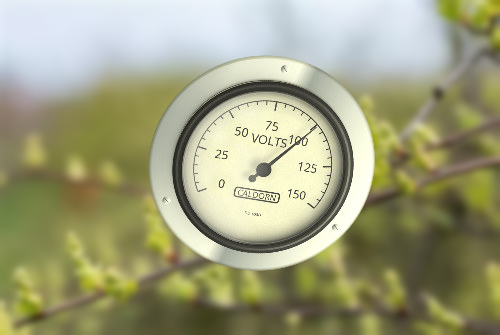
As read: 100 V
